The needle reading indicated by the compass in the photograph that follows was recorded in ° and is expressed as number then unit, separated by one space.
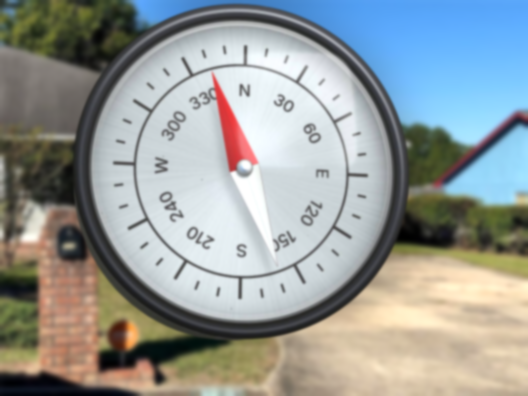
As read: 340 °
